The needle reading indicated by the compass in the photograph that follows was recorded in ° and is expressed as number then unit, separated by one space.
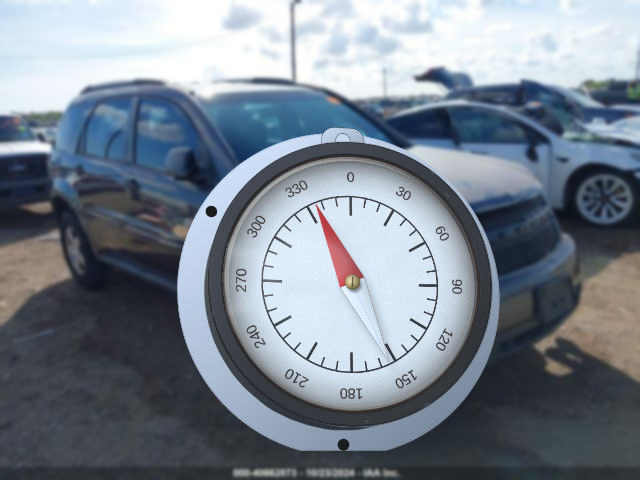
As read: 335 °
